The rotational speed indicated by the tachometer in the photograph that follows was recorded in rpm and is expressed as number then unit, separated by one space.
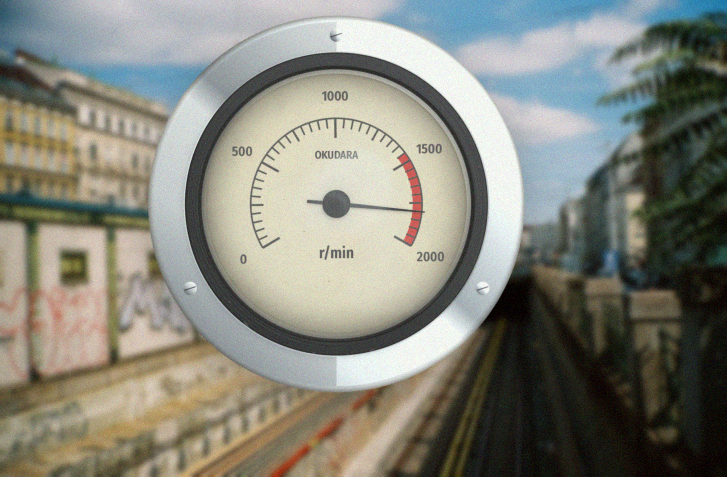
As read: 1800 rpm
